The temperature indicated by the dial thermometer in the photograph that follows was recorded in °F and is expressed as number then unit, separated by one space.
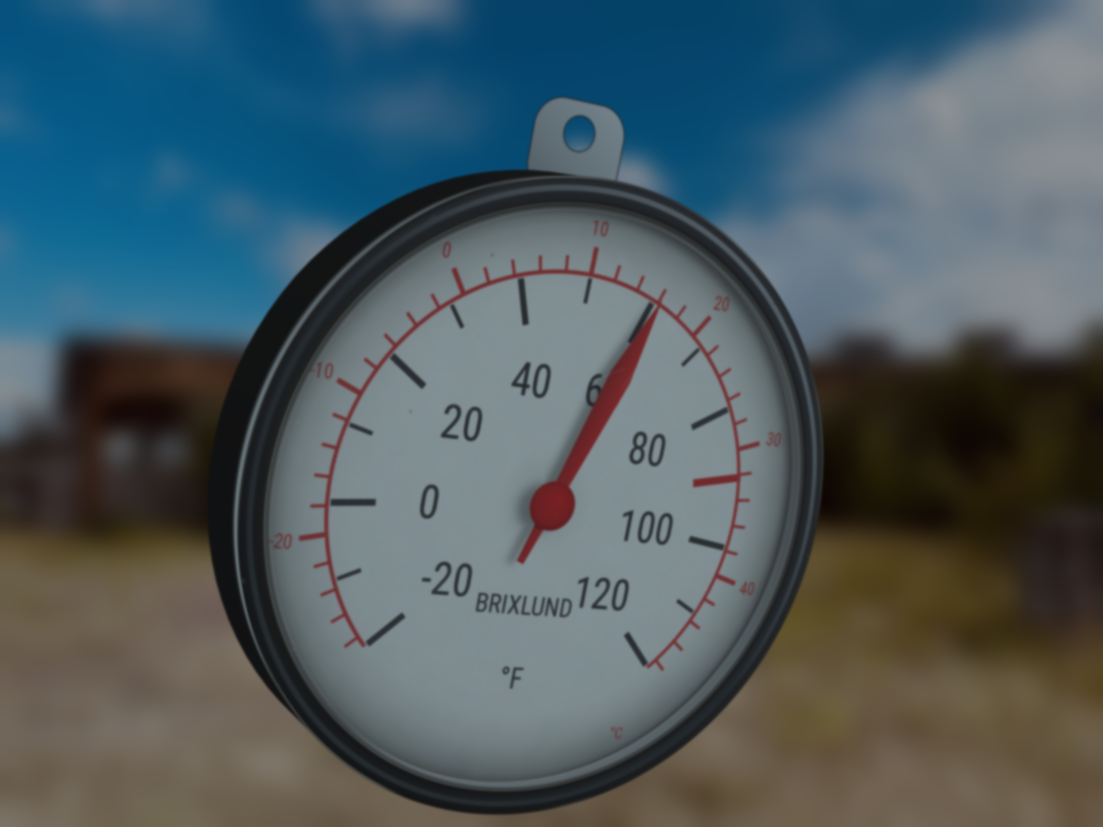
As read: 60 °F
